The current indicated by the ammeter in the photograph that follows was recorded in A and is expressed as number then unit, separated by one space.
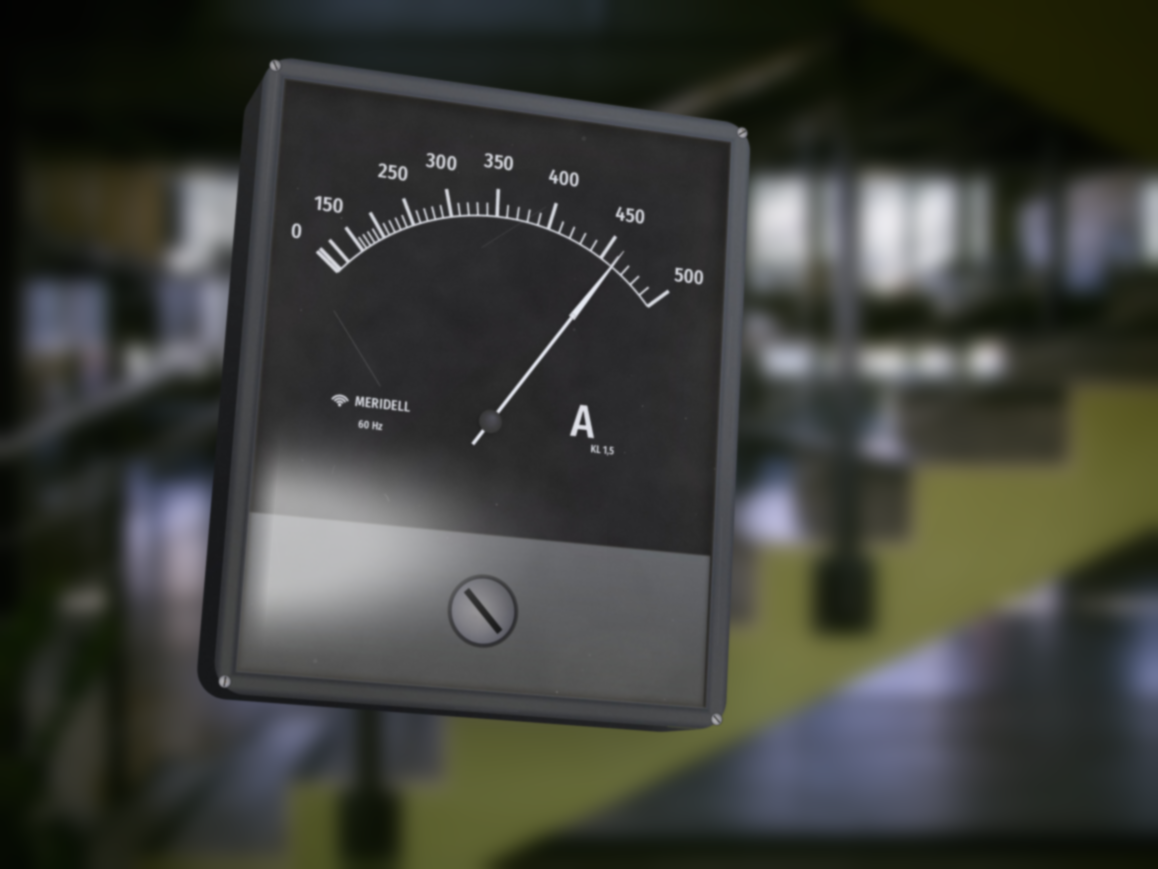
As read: 460 A
